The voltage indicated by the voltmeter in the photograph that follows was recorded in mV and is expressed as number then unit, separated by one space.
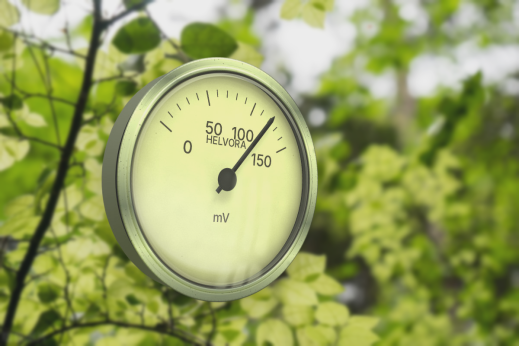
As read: 120 mV
